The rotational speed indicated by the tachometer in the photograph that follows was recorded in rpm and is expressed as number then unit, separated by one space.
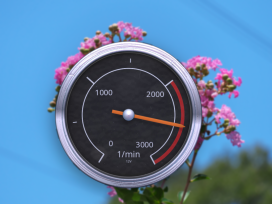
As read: 2500 rpm
